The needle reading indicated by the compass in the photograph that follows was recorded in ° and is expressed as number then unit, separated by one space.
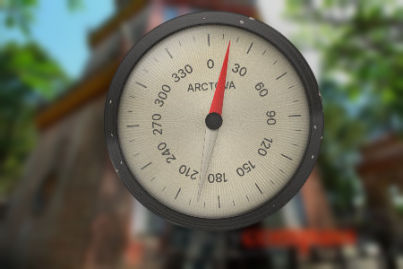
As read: 15 °
